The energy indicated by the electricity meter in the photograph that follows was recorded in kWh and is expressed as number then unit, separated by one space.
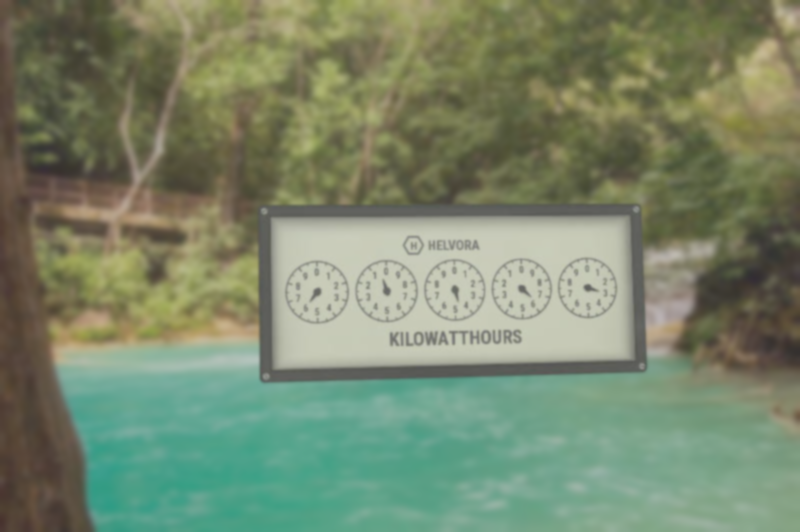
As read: 60463 kWh
